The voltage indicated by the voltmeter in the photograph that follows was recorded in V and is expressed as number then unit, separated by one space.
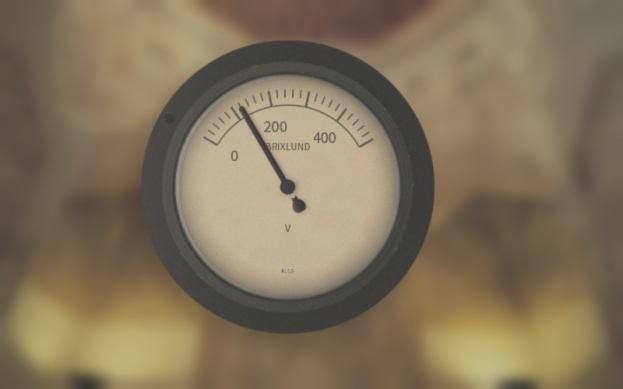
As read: 120 V
